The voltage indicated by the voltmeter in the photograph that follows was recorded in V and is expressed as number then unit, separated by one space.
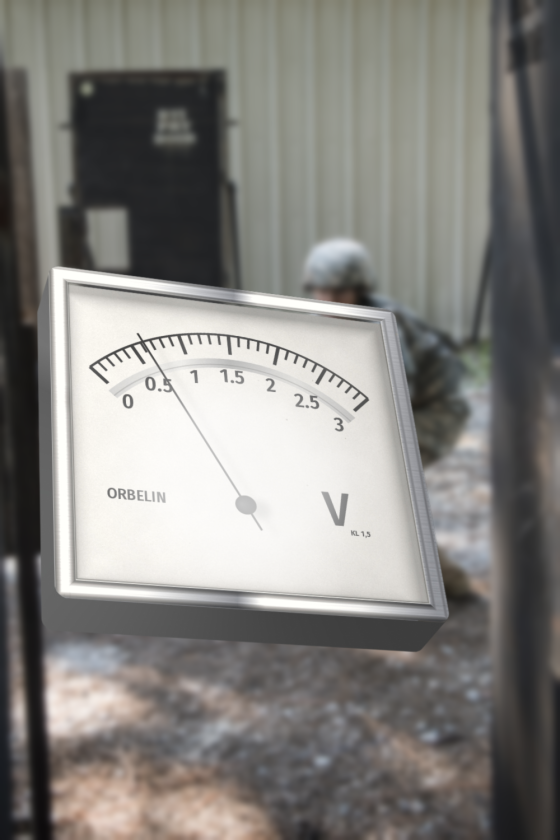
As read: 0.6 V
